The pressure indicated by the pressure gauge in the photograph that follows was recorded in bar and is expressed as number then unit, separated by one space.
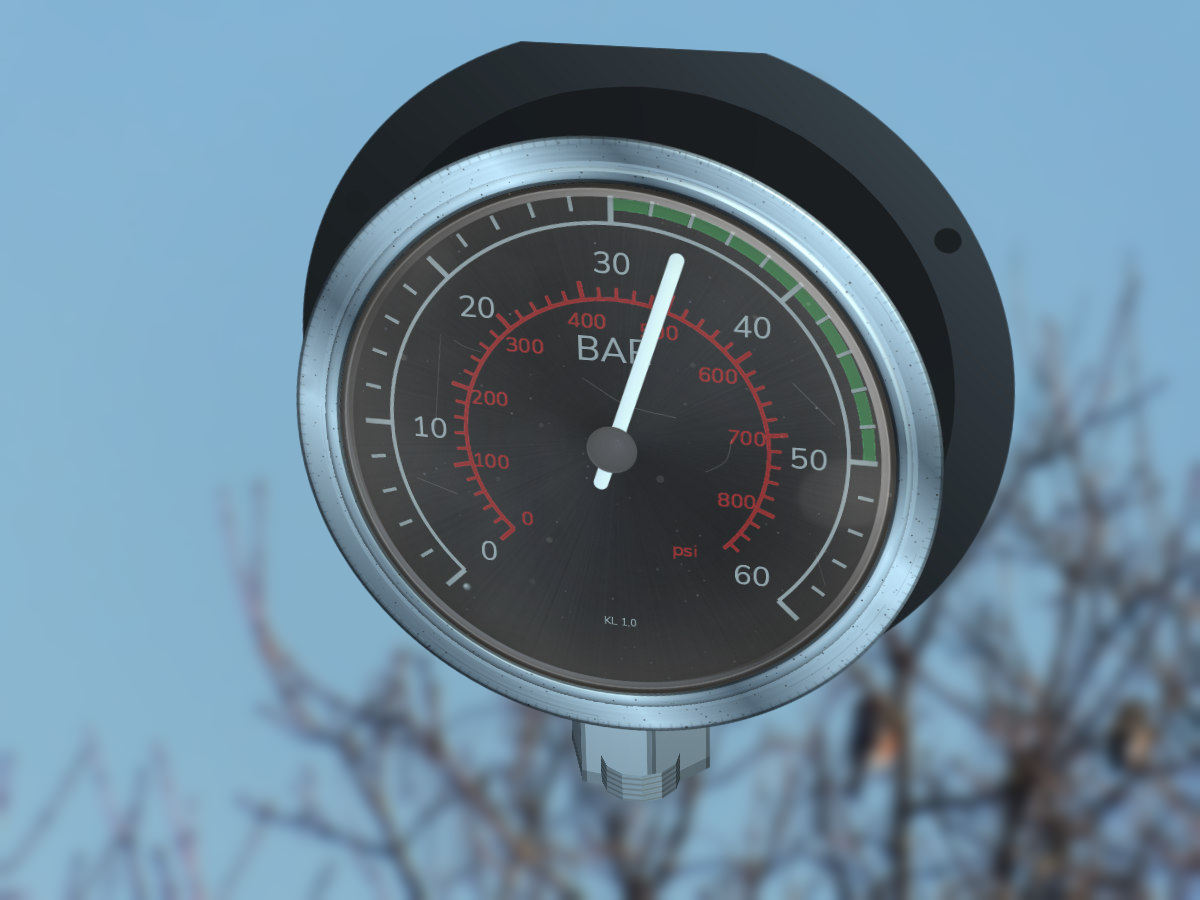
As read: 34 bar
